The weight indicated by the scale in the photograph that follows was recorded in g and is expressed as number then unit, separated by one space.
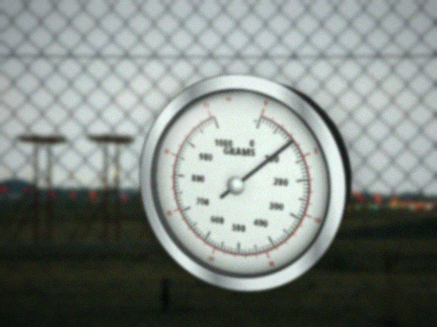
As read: 100 g
